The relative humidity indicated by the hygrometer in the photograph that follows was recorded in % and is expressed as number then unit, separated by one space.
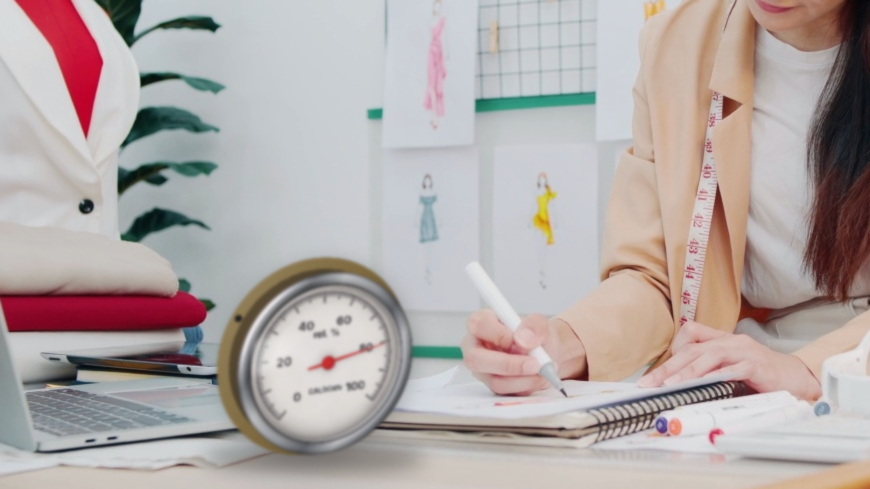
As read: 80 %
